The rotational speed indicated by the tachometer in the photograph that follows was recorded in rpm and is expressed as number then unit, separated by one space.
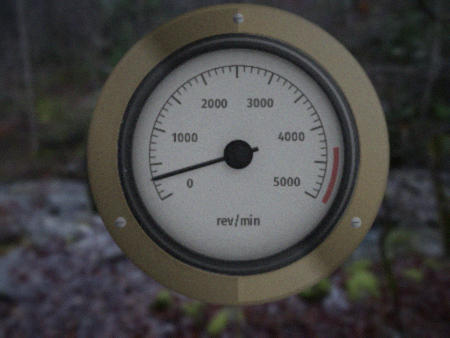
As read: 300 rpm
